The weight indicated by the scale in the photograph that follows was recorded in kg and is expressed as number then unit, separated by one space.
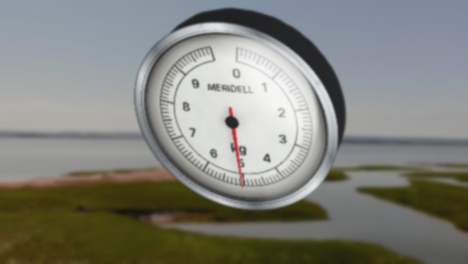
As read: 5 kg
